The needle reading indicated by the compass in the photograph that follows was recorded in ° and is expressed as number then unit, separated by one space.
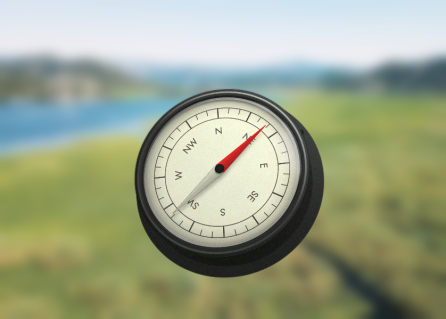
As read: 50 °
